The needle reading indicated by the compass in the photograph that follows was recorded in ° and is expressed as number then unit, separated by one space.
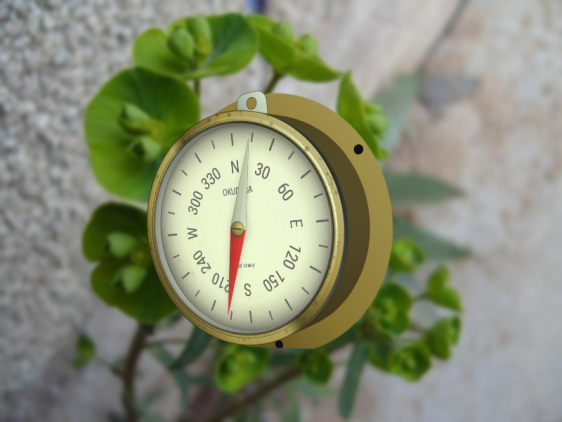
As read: 195 °
